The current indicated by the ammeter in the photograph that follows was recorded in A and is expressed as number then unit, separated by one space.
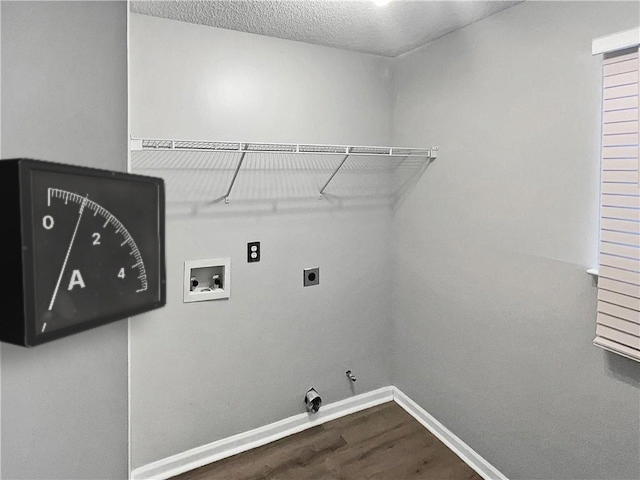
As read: 1 A
